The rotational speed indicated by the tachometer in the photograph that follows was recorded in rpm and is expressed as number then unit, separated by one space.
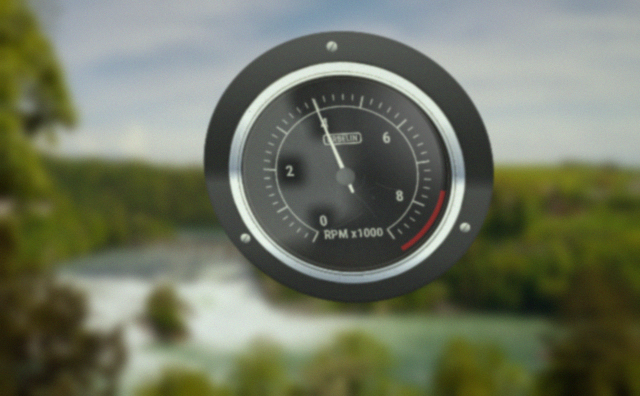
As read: 4000 rpm
